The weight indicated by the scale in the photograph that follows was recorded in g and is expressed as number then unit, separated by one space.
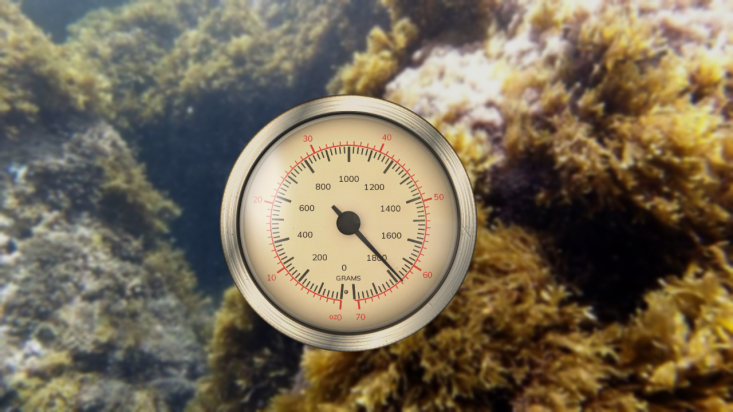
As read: 1780 g
